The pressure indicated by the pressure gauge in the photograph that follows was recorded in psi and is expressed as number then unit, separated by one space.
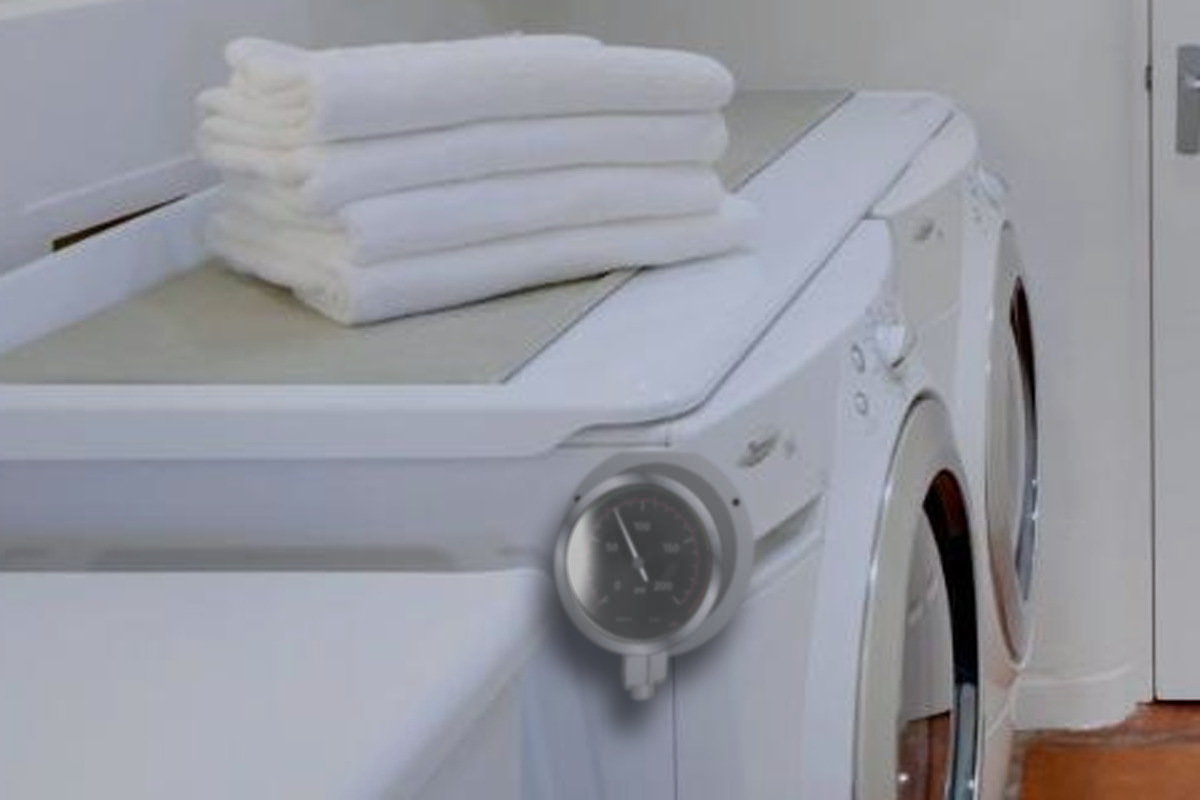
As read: 80 psi
